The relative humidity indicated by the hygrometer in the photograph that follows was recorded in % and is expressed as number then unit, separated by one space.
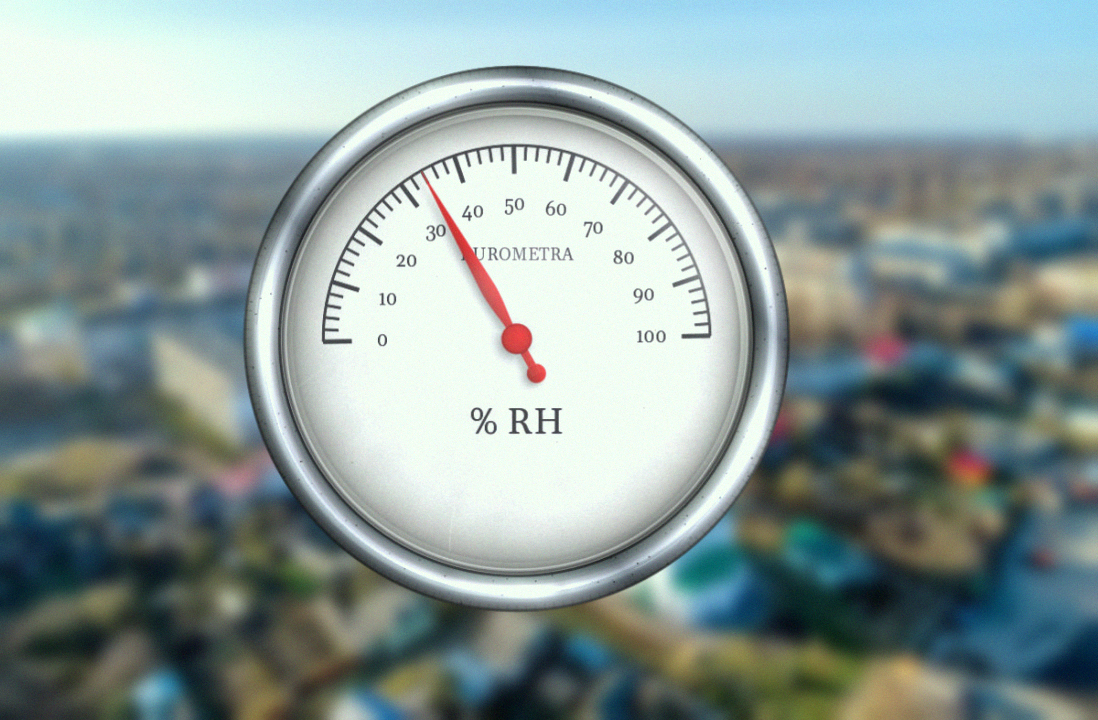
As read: 34 %
